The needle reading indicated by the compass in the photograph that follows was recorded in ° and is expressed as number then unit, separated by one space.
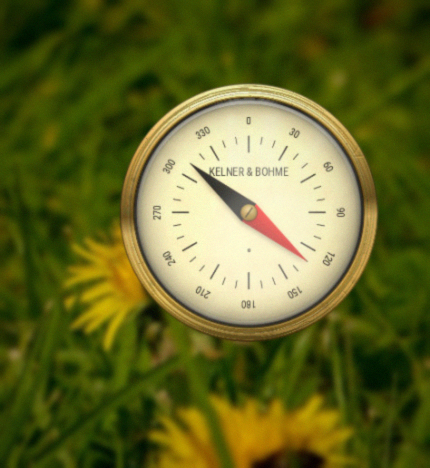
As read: 130 °
